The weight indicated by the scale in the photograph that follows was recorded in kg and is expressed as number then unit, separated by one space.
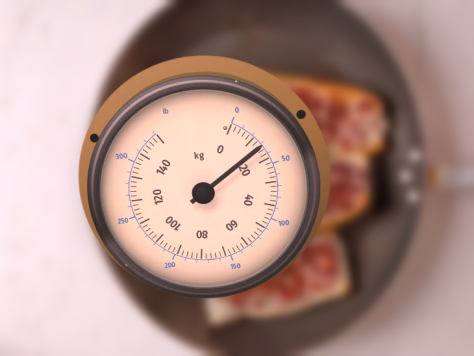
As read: 14 kg
